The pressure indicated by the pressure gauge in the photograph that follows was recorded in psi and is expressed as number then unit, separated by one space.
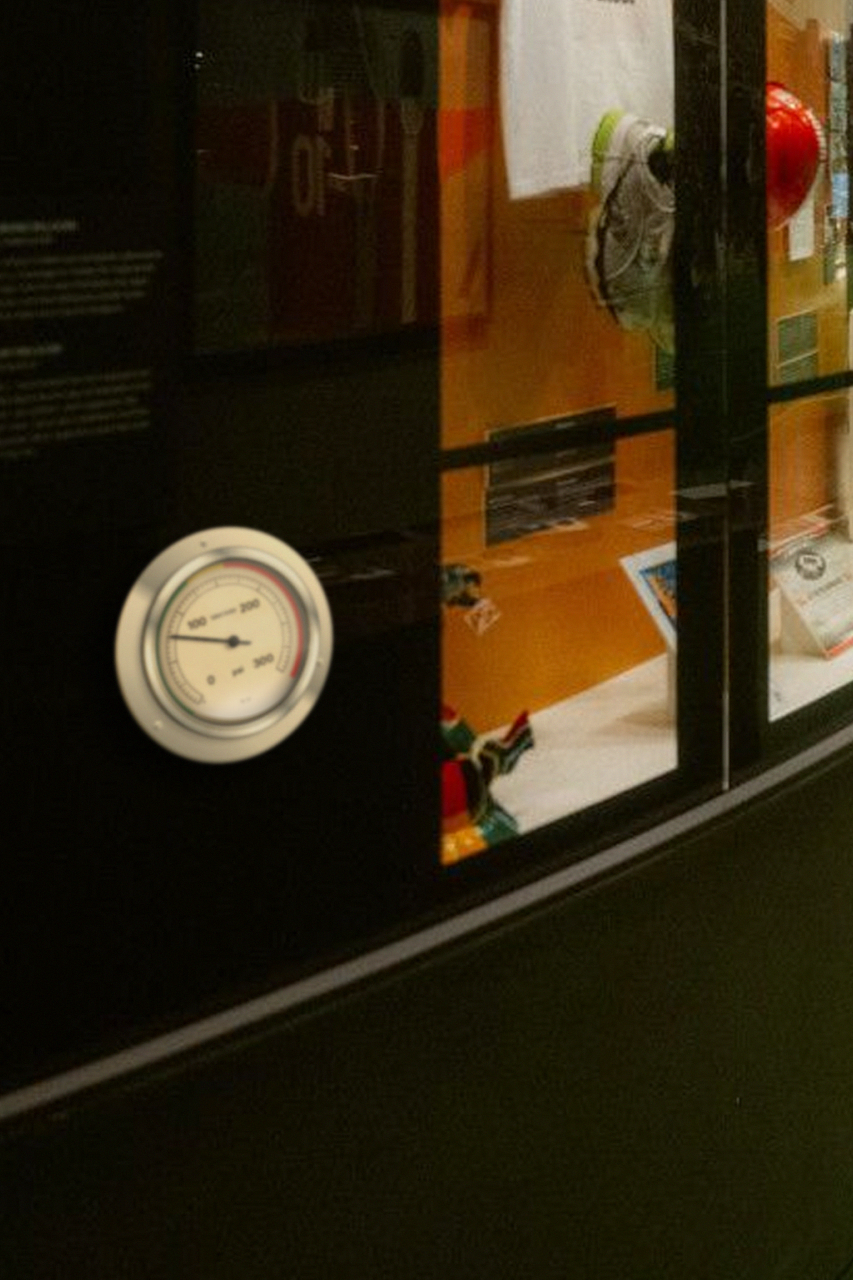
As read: 75 psi
